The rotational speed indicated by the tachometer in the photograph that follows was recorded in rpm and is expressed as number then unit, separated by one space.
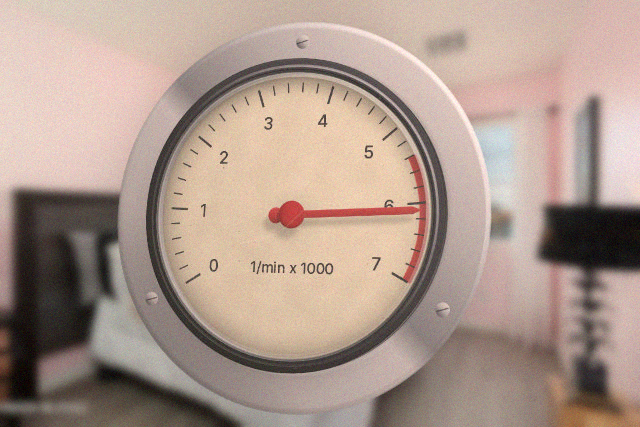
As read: 6100 rpm
